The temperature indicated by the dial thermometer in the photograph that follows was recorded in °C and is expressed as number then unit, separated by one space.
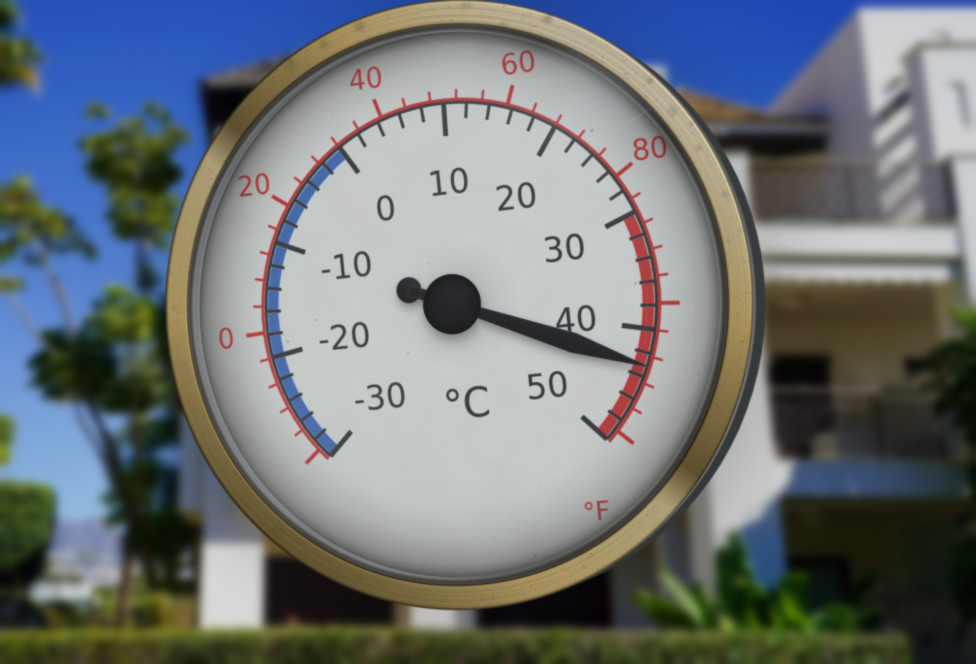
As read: 43 °C
